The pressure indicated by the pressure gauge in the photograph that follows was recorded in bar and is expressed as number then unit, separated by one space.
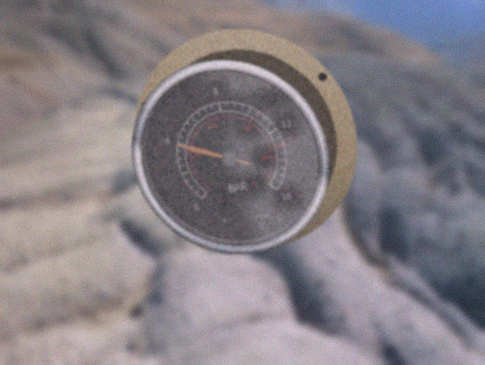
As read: 4 bar
